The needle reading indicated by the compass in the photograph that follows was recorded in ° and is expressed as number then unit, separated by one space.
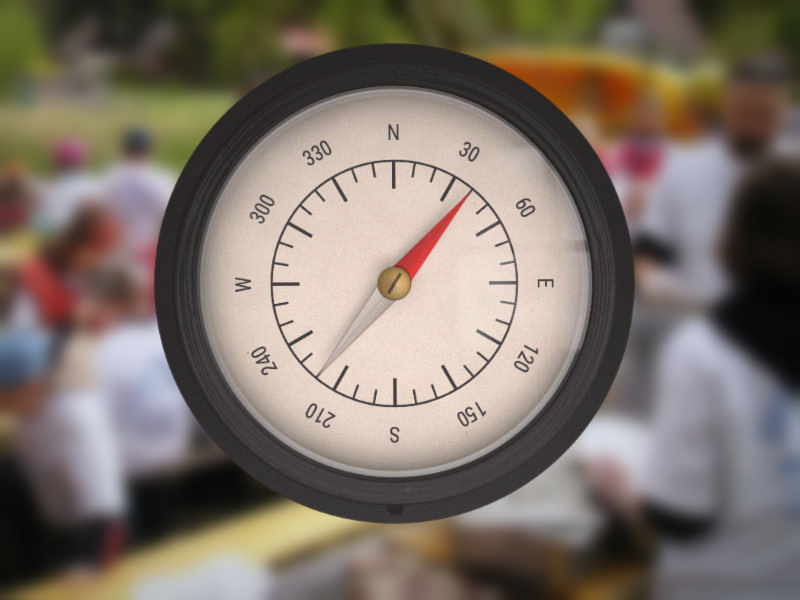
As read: 40 °
